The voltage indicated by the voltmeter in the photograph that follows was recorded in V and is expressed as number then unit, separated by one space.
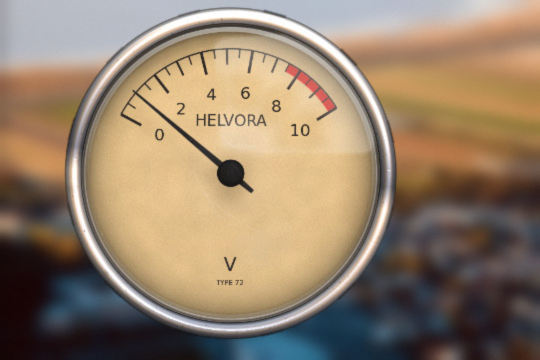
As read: 1 V
